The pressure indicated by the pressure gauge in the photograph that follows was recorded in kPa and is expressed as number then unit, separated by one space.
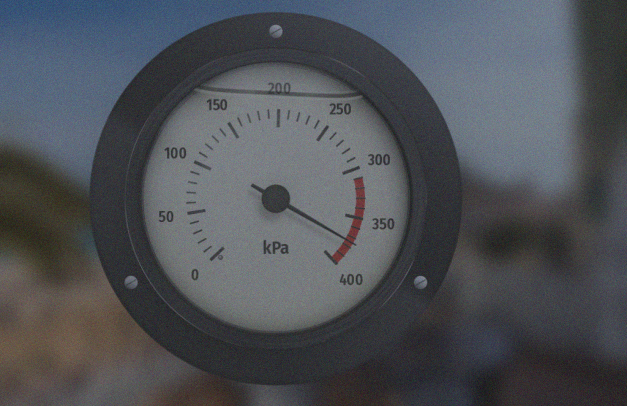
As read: 375 kPa
